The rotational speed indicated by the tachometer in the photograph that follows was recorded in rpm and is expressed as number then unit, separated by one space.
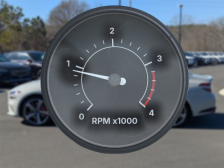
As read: 900 rpm
